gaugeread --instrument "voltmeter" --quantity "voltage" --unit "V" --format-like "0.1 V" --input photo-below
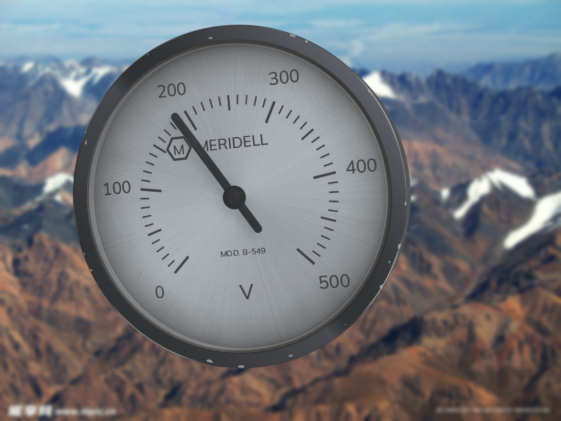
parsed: 190 V
